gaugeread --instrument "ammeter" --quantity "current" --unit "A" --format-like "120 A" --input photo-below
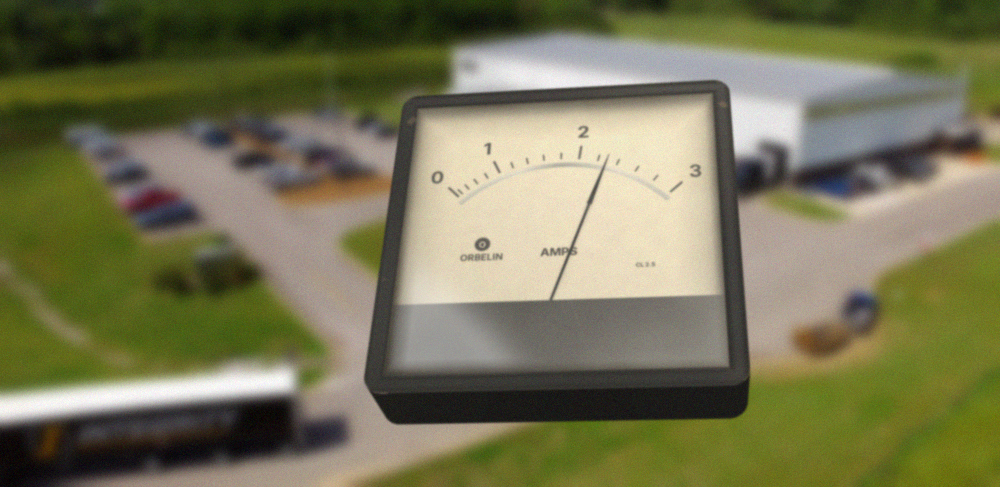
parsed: 2.3 A
